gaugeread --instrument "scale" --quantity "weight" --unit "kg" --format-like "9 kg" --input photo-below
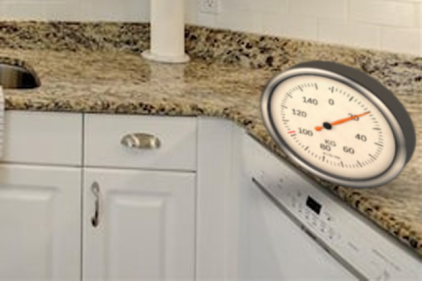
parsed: 20 kg
